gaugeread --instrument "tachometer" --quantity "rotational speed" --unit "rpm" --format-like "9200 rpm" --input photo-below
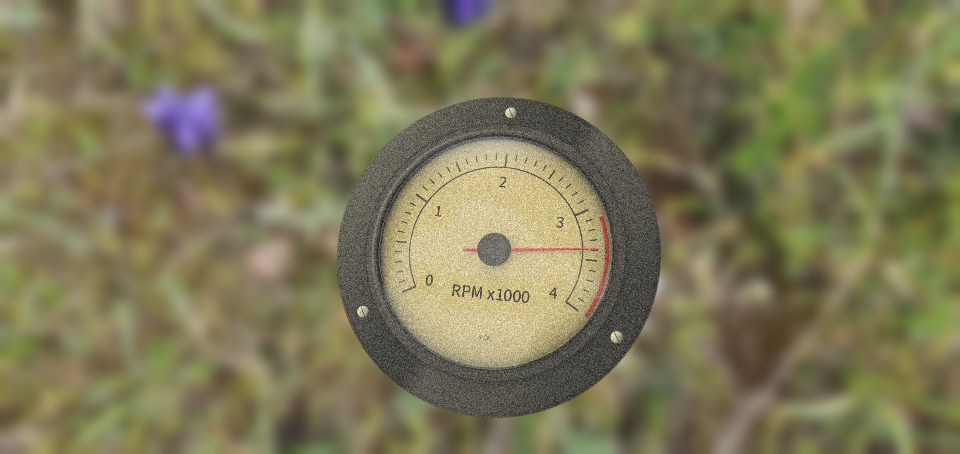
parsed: 3400 rpm
